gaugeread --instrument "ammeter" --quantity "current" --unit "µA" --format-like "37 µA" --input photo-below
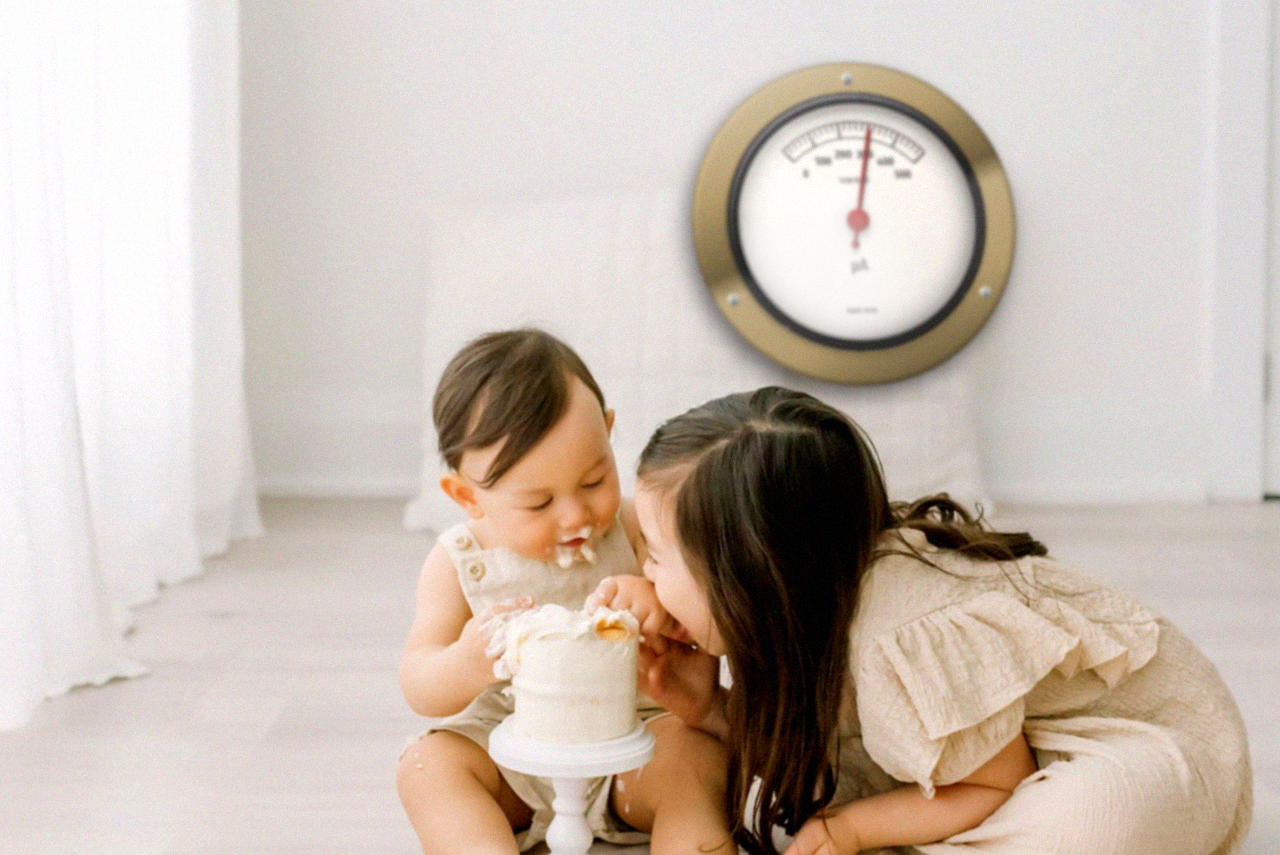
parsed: 300 µA
